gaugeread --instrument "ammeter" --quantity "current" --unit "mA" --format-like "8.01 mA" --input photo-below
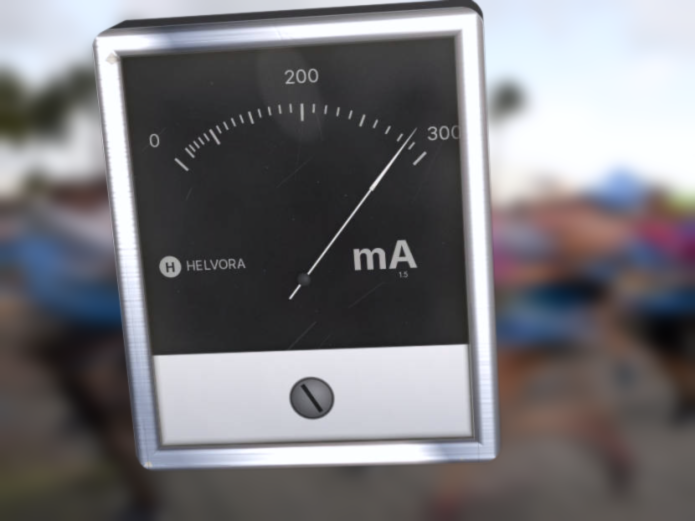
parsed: 285 mA
